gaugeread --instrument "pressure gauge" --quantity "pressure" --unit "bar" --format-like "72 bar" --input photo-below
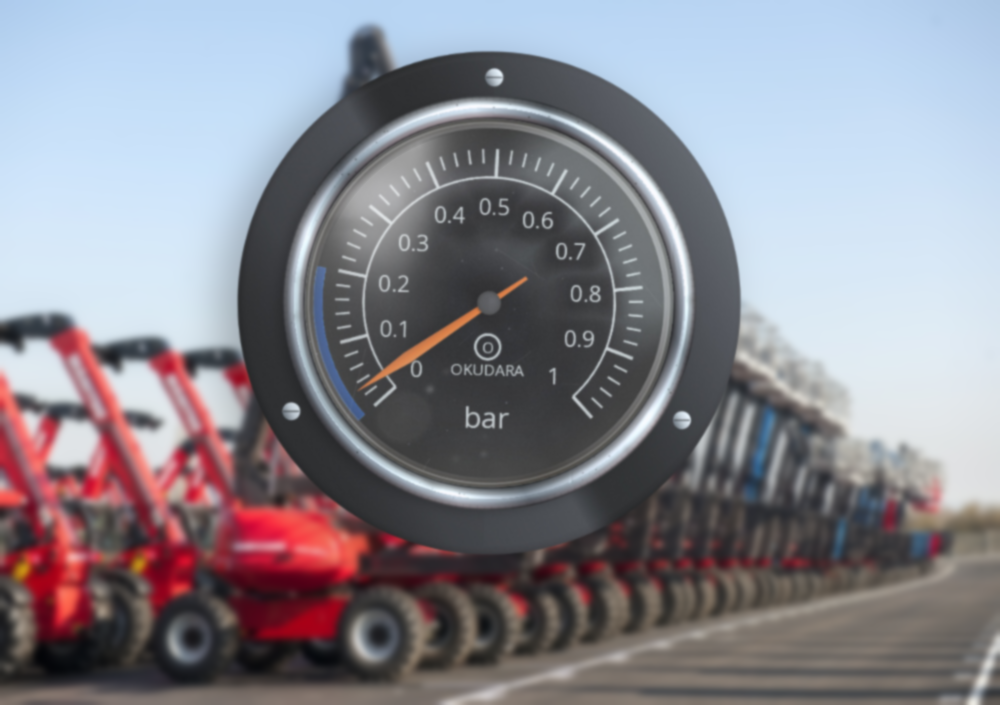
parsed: 0.03 bar
